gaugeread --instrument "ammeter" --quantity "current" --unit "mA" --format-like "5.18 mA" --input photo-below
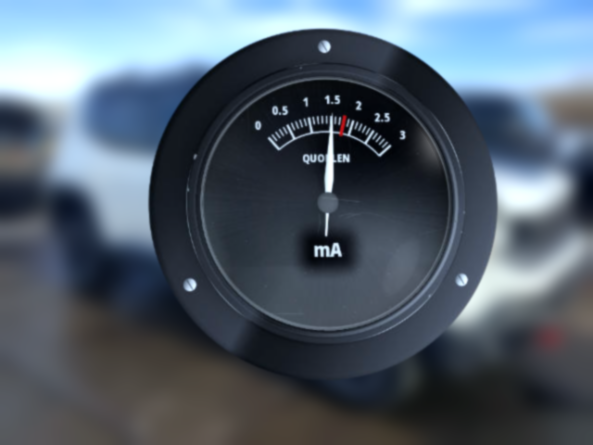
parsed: 1.5 mA
